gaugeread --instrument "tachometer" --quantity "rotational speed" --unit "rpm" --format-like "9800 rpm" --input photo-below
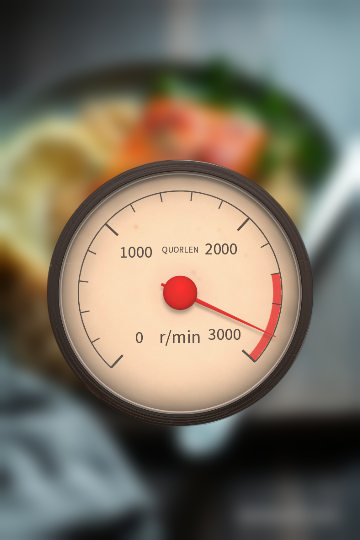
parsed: 2800 rpm
